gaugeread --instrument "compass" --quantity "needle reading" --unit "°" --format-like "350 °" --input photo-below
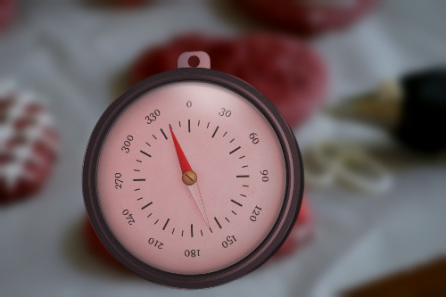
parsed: 340 °
